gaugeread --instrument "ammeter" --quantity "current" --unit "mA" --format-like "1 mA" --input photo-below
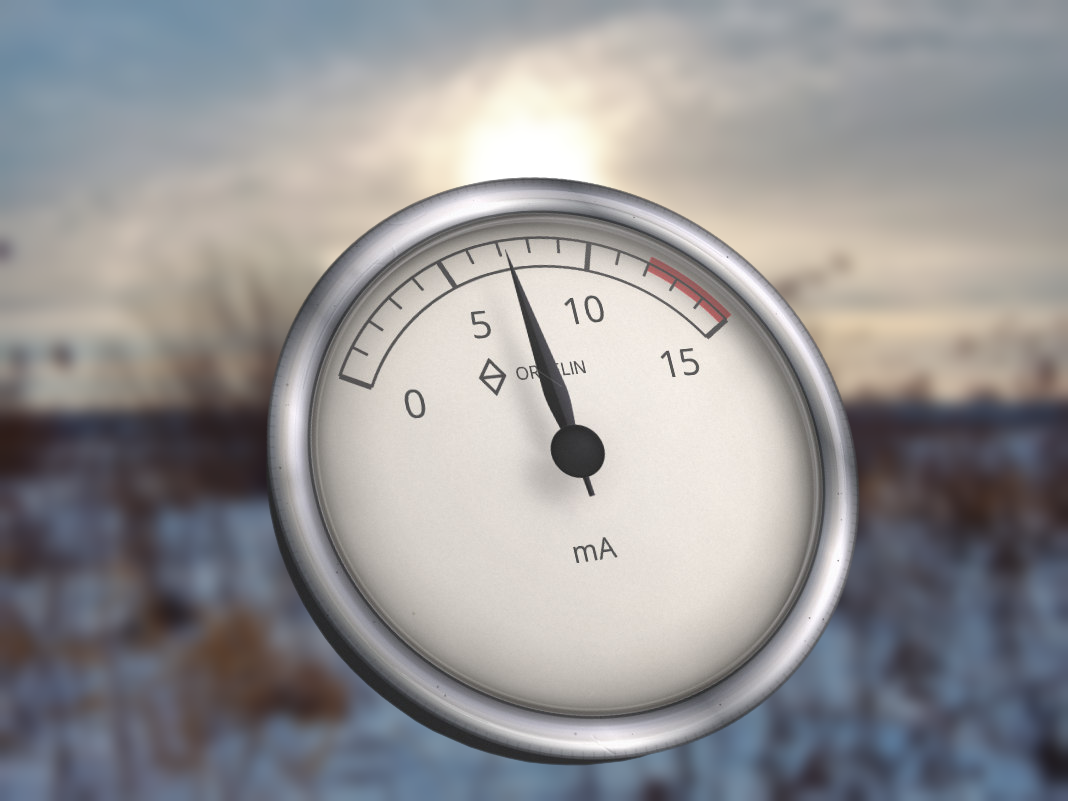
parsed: 7 mA
